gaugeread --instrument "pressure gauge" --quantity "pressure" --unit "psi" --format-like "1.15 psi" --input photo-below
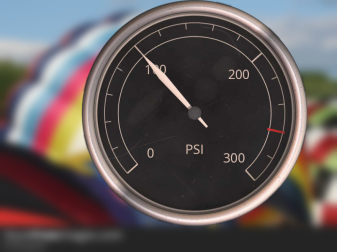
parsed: 100 psi
